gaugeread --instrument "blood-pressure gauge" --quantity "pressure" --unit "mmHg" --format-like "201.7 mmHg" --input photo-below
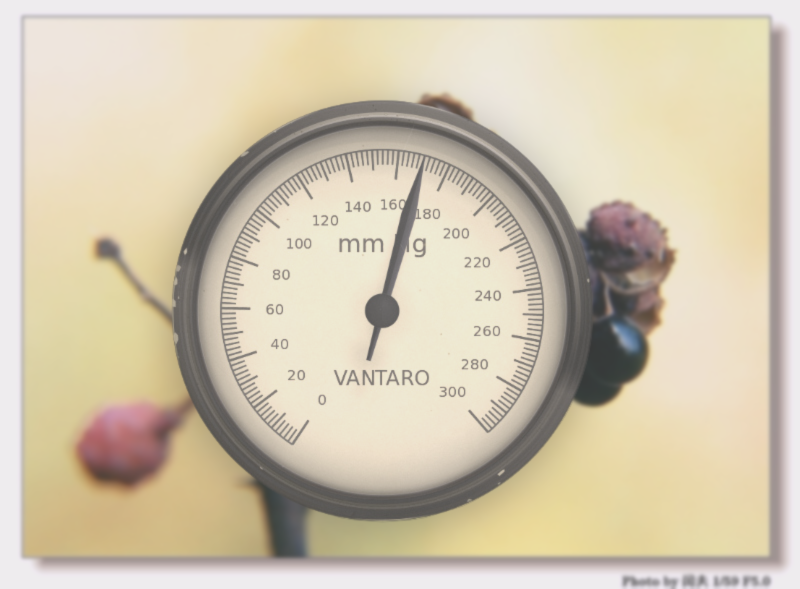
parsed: 170 mmHg
